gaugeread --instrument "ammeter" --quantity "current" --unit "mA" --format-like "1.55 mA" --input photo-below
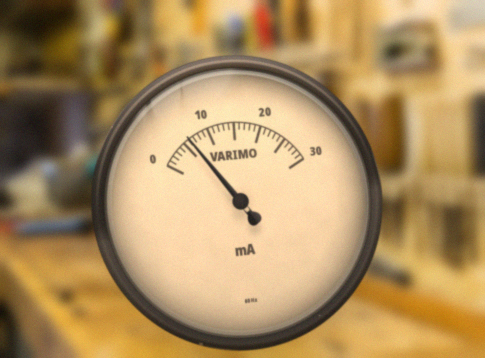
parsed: 6 mA
